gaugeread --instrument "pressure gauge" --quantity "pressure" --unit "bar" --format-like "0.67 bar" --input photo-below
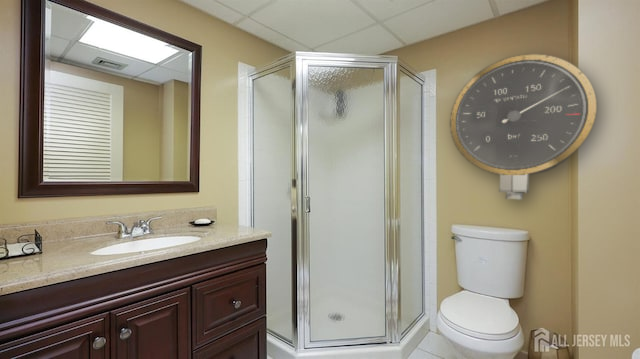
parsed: 180 bar
